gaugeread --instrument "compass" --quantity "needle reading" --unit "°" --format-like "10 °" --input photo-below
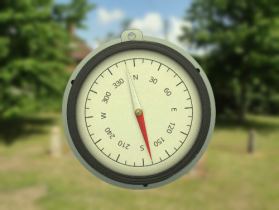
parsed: 170 °
